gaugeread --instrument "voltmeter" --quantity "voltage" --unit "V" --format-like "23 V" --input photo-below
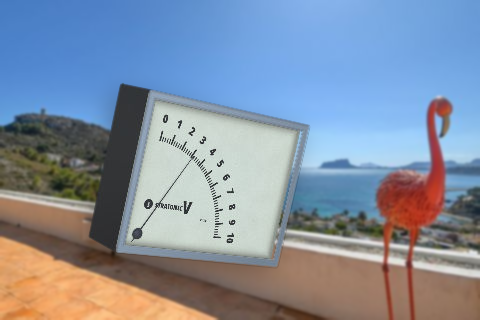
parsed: 3 V
